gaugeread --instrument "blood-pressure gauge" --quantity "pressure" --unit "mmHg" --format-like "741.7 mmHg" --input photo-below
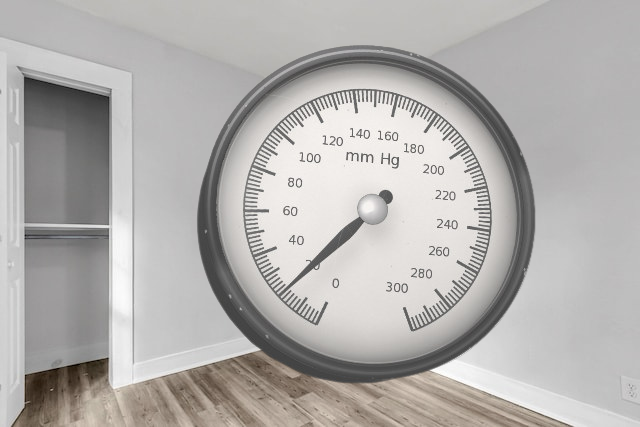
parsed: 20 mmHg
